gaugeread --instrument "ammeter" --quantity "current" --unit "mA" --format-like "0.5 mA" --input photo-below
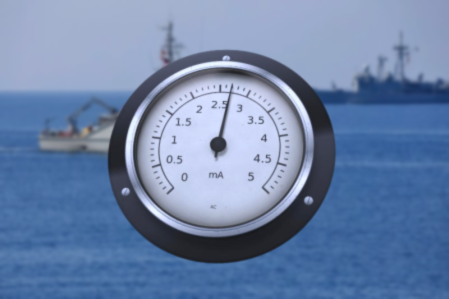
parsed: 2.7 mA
